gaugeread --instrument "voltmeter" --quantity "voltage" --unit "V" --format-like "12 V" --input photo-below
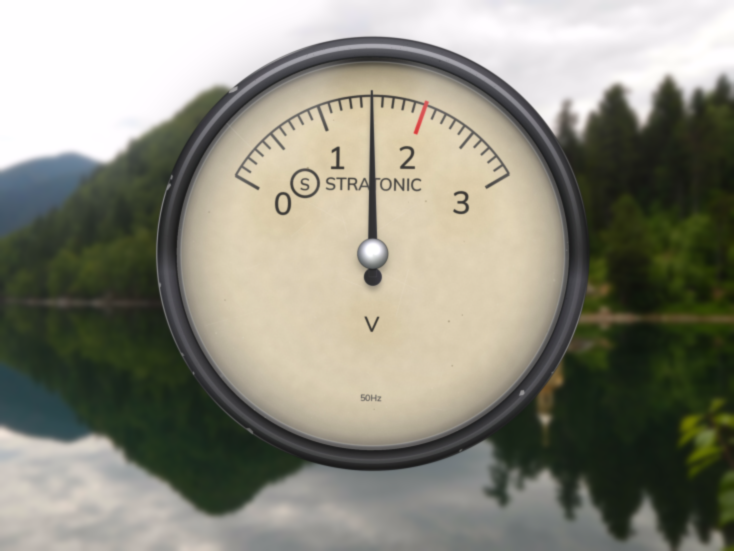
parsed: 1.5 V
